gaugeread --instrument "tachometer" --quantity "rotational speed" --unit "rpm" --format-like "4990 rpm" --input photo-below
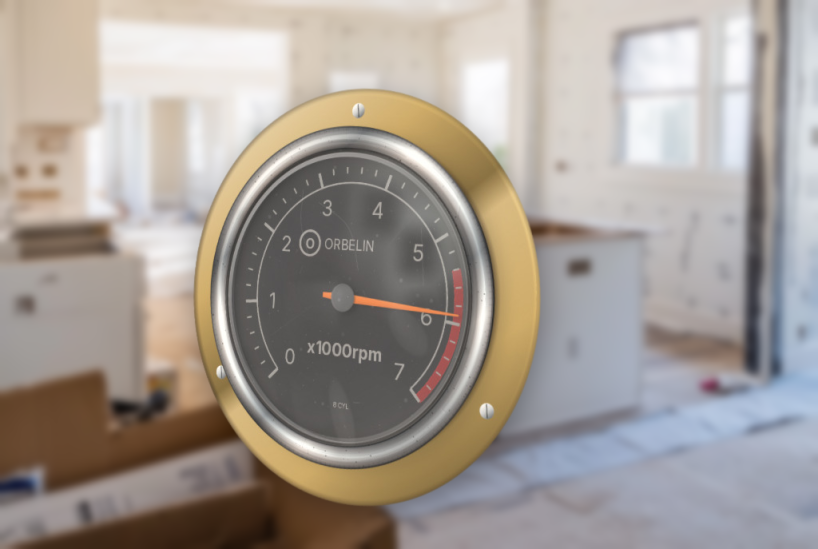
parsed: 5900 rpm
